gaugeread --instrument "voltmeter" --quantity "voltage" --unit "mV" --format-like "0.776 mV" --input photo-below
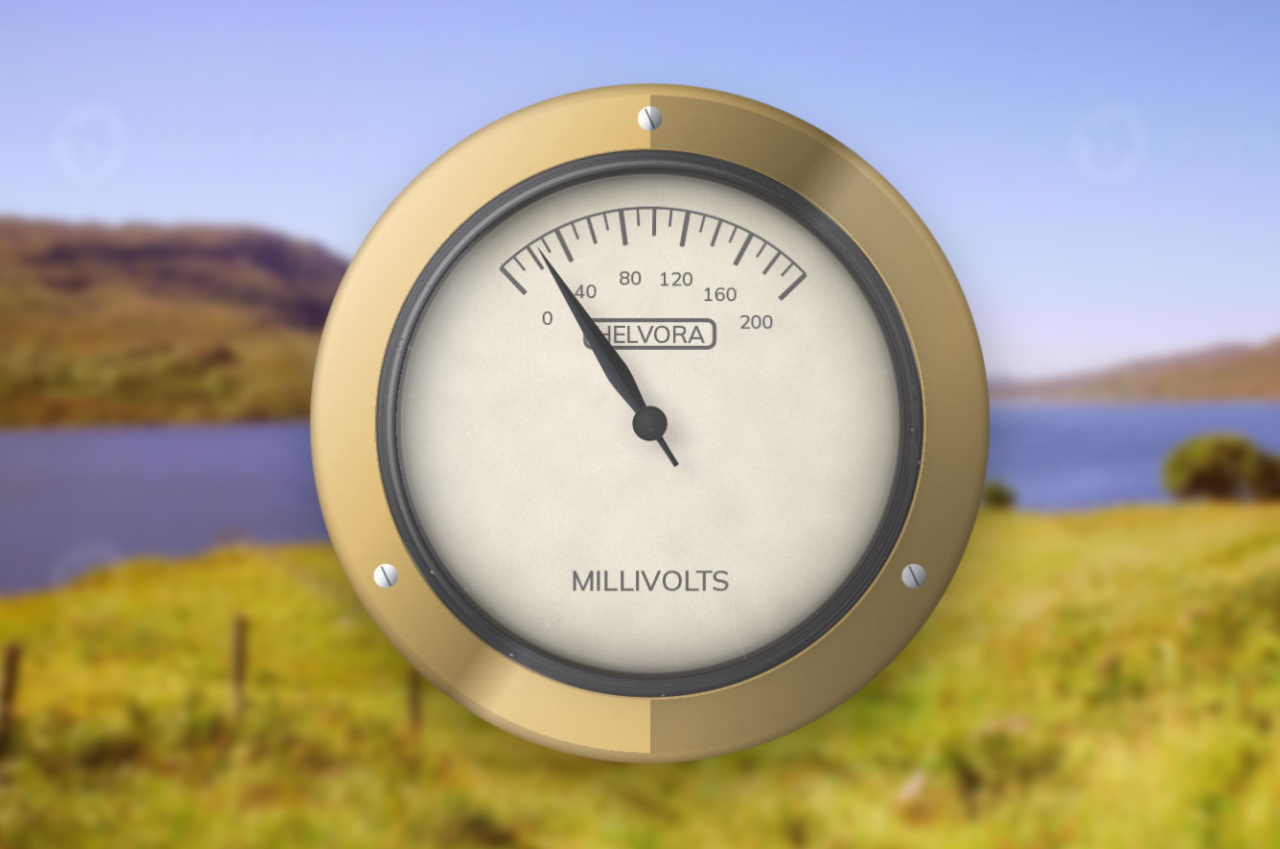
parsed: 25 mV
